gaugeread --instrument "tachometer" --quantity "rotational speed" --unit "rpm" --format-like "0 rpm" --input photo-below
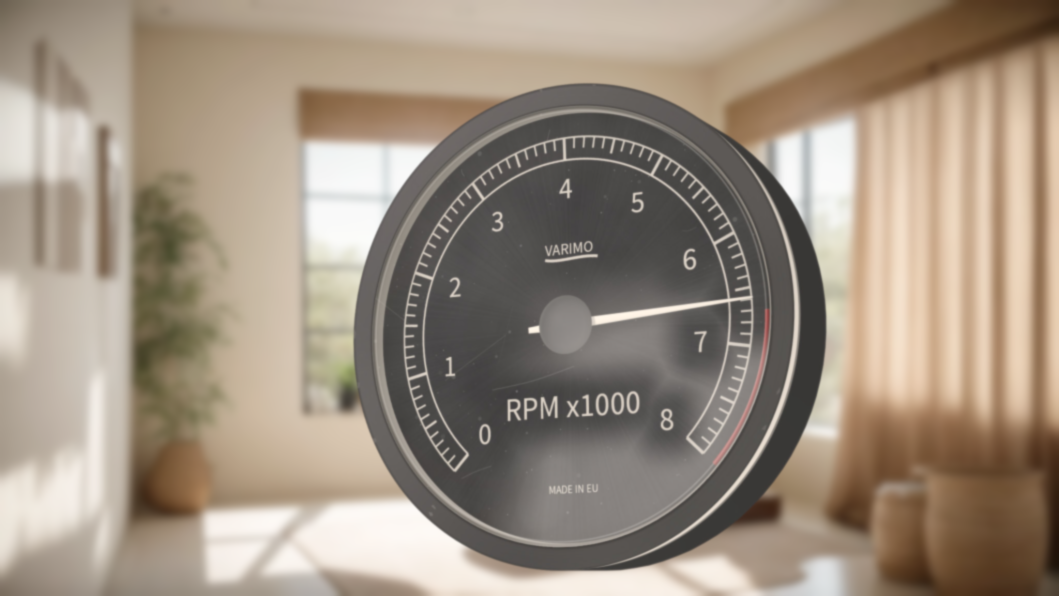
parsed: 6600 rpm
